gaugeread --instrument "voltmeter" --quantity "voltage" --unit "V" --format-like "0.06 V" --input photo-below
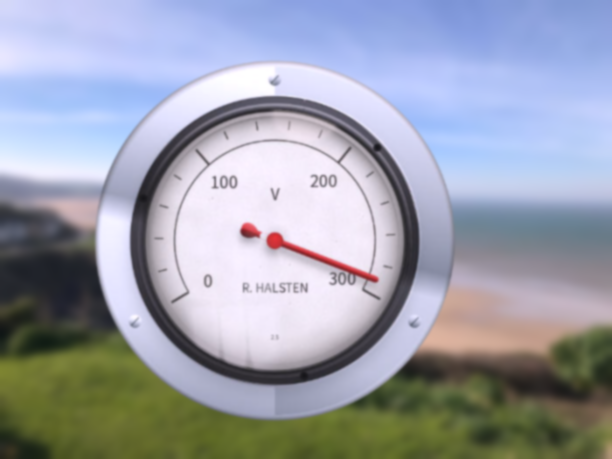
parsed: 290 V
